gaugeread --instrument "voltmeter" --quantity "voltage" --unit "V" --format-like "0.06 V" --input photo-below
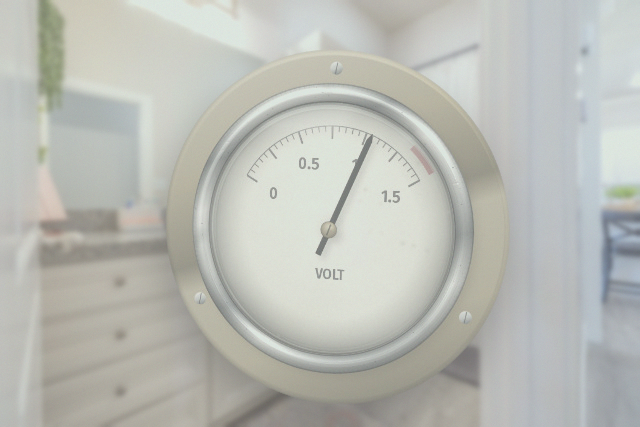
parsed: 1.05 V
